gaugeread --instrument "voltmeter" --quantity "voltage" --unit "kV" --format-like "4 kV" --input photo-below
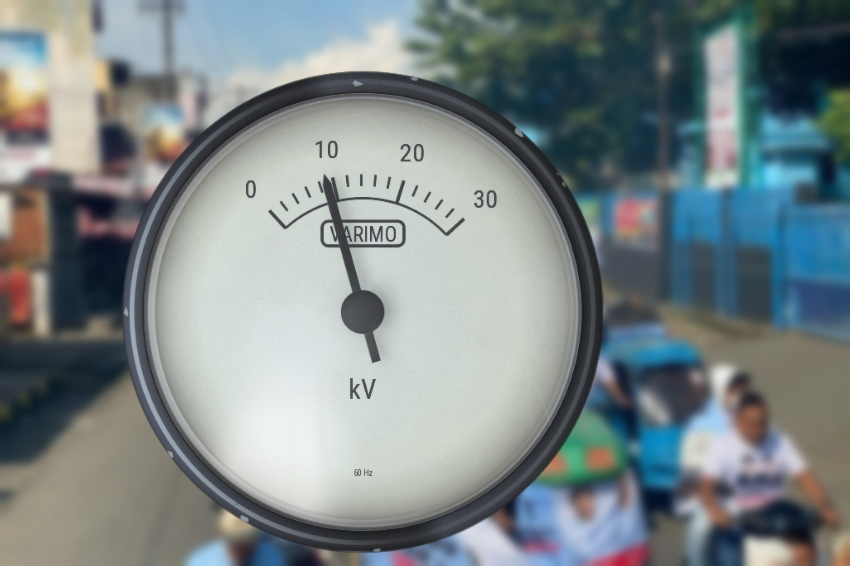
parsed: 9 kV
